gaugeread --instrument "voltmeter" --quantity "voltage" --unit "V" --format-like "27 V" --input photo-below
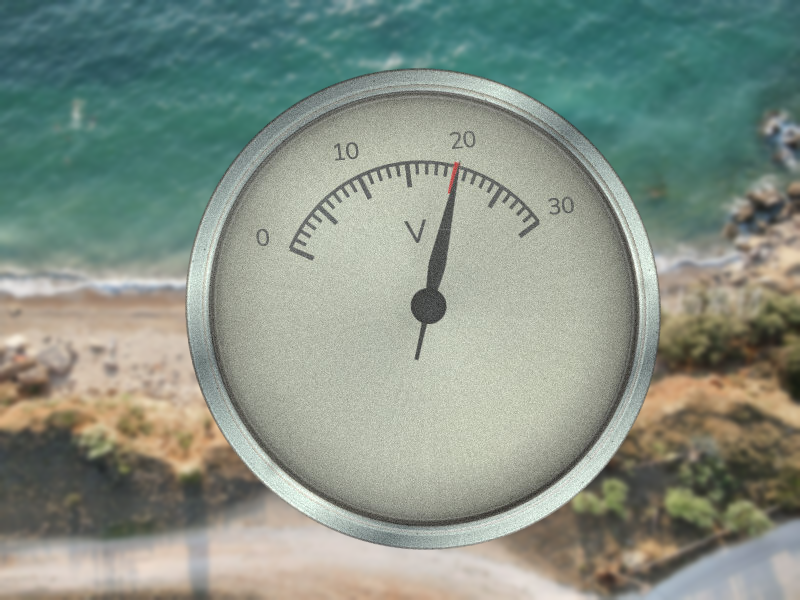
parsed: 20 V
